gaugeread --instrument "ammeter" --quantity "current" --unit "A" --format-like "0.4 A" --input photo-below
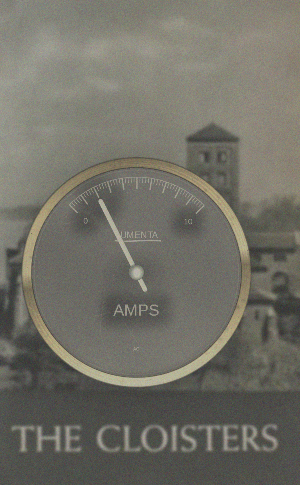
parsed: 2 A
